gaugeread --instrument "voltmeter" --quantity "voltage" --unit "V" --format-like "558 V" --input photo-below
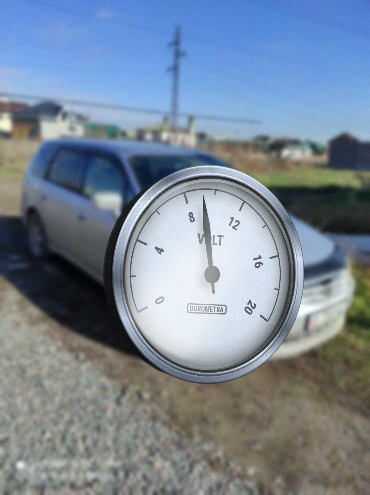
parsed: 9 V
